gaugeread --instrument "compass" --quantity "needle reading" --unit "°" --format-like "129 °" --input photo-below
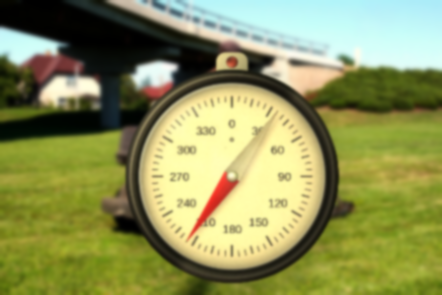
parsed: 215 °
